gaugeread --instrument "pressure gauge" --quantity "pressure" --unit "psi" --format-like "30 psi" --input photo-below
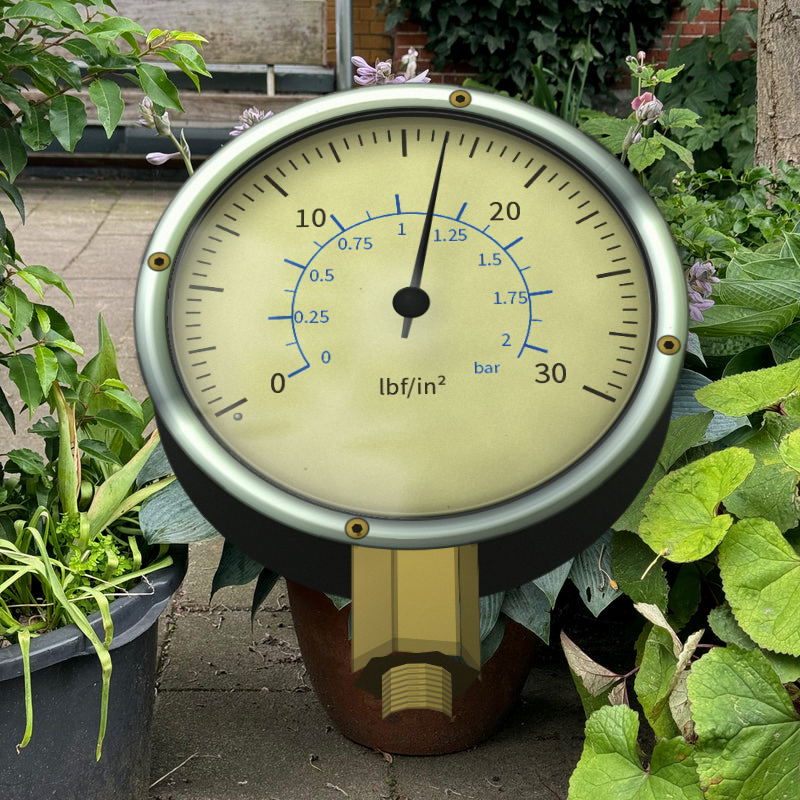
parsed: 16.5 psi
